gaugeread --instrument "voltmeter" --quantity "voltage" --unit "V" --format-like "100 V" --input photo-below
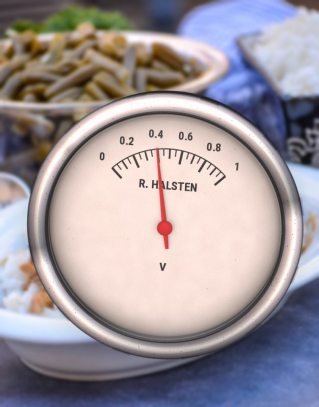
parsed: 0.4 V
